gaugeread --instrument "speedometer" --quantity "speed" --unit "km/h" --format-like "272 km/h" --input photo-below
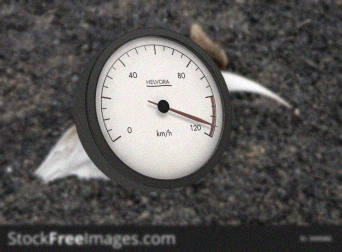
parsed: 115 km/h
